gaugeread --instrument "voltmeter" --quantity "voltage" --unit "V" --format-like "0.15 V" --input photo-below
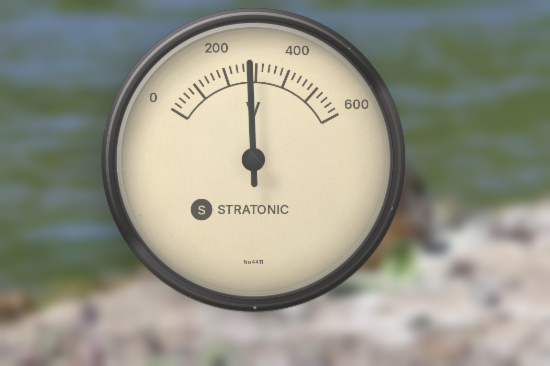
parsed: 280 V
